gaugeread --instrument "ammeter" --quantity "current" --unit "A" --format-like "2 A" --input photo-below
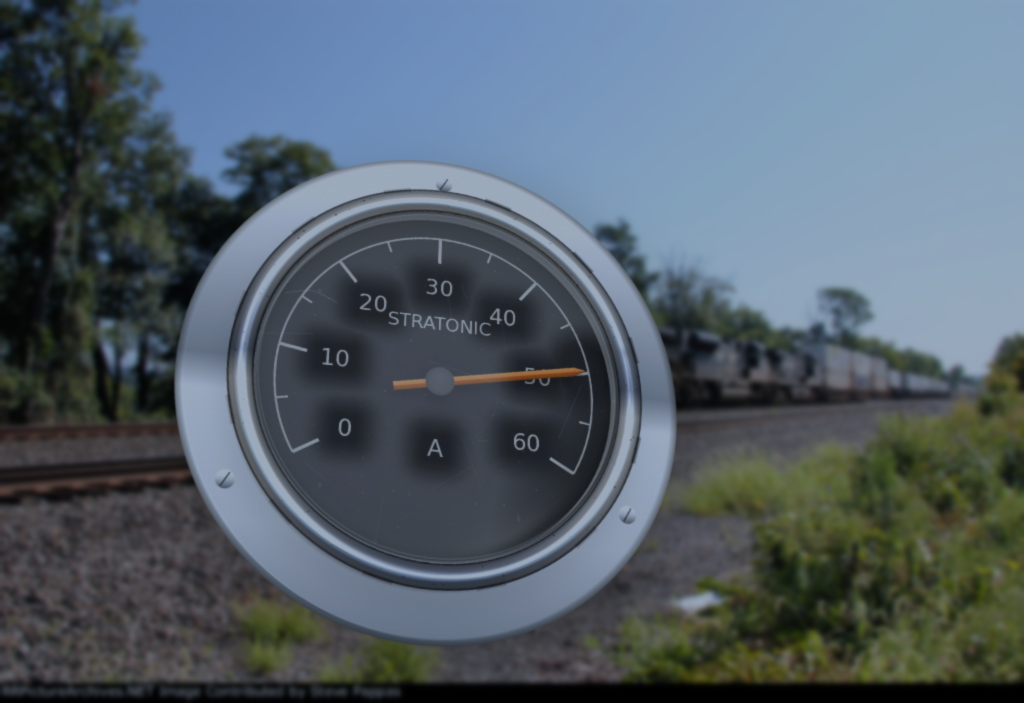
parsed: 50 A
